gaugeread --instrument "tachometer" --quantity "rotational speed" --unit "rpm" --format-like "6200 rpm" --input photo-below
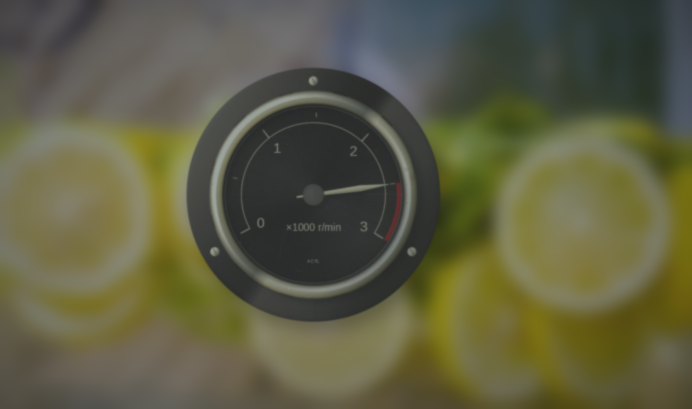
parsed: 2500 rpm
